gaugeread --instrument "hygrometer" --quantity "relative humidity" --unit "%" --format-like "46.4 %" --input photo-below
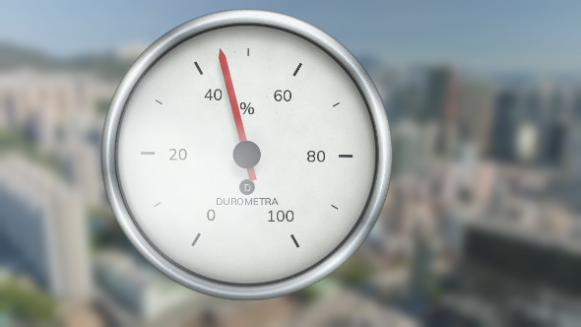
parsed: 45 %
